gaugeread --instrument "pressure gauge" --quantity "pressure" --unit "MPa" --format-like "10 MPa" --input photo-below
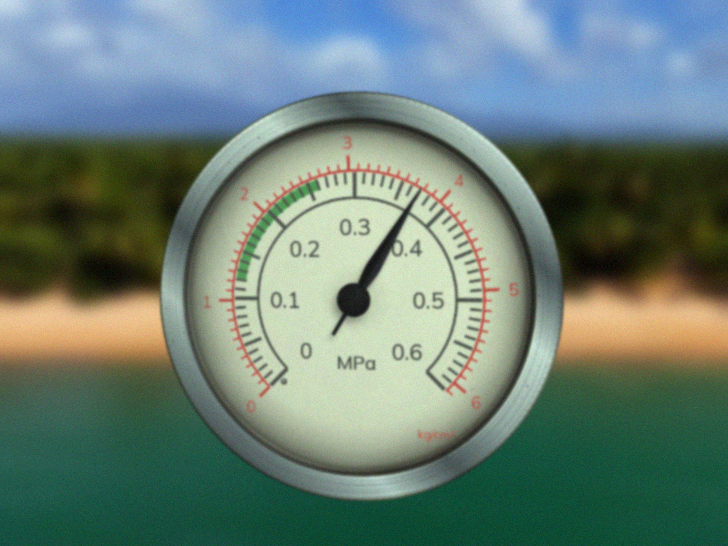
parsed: 0.37 MPa
